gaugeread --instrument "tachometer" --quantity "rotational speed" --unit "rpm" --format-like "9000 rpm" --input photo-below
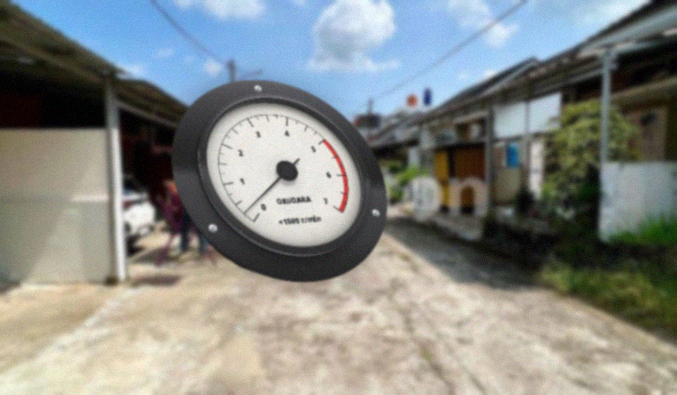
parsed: 250 rpm
